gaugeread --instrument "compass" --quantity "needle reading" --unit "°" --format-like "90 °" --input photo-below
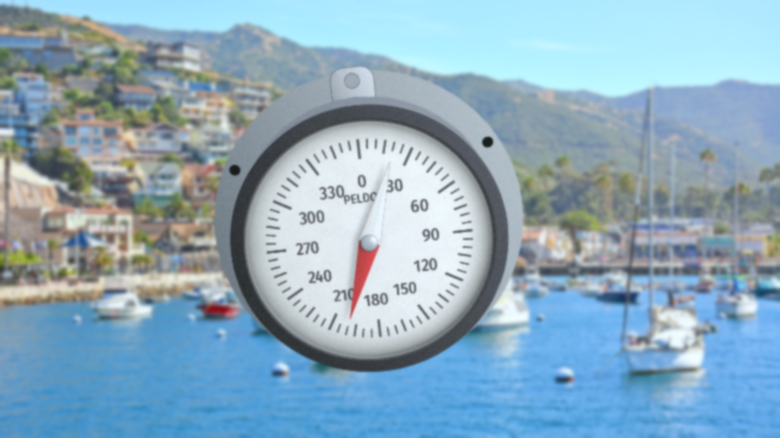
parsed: 200 °
